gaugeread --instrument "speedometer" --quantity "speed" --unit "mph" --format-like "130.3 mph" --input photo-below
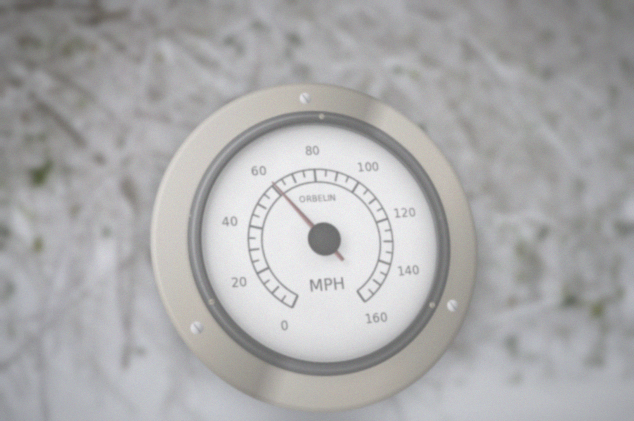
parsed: 60 mph
